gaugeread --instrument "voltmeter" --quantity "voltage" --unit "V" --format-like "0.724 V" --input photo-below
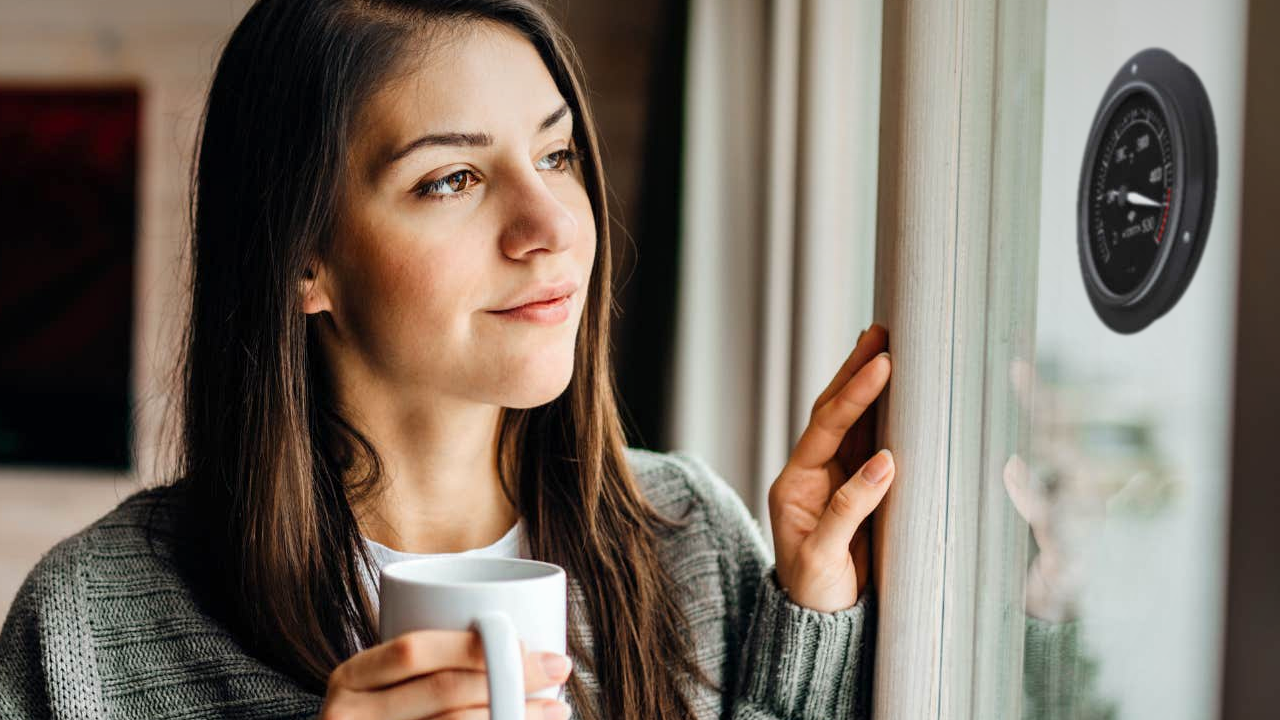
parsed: 450 V
